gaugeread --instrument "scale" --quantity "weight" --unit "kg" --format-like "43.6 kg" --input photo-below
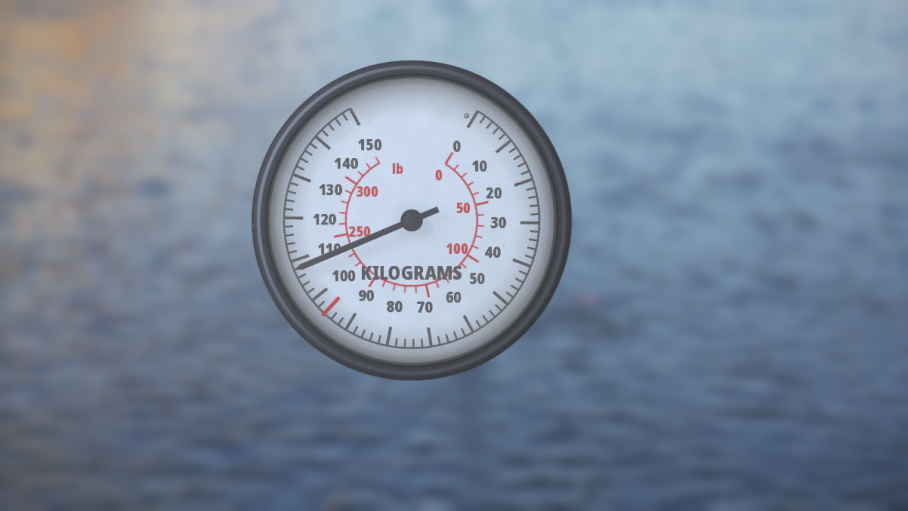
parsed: 108 kg
